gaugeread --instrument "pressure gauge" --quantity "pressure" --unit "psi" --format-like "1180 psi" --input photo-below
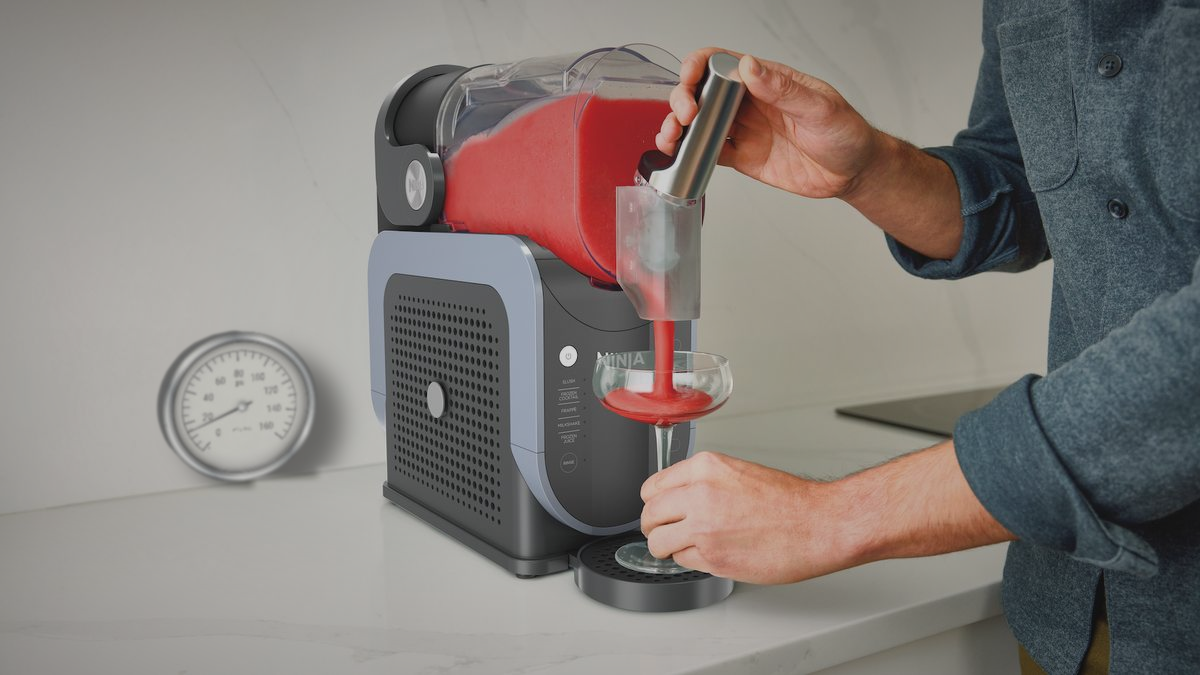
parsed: 15 psi
